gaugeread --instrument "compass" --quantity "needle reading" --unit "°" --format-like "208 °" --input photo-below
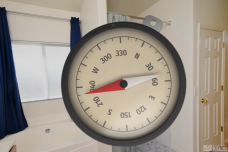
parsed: 230 °
